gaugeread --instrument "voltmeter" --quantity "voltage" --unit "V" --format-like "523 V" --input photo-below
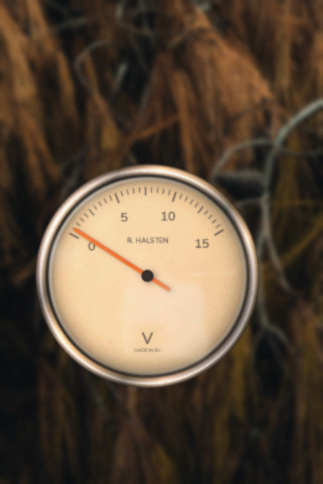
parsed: 0.5 V
